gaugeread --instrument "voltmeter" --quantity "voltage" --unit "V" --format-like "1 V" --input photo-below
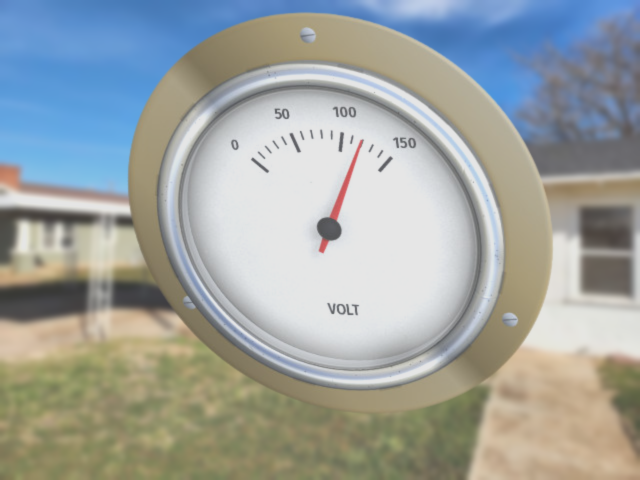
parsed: 120 V
